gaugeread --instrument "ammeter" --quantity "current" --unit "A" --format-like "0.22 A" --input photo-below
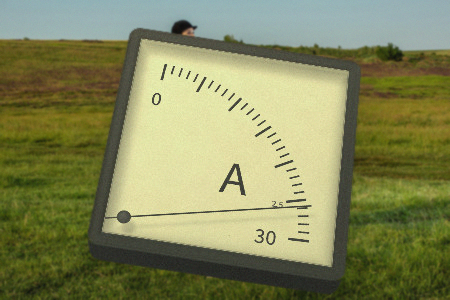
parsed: 26 A
